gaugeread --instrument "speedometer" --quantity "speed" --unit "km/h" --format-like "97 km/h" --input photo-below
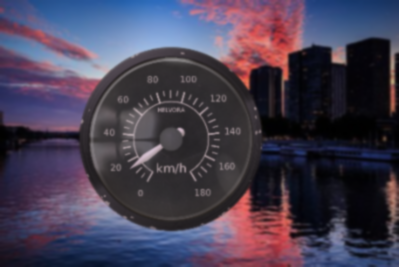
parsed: 15 km/h
